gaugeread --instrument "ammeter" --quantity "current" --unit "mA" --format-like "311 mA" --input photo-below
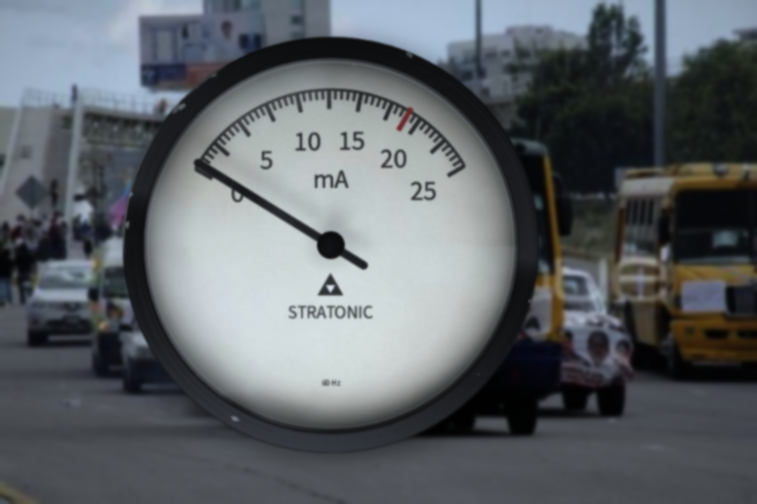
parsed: 0.5 mA
